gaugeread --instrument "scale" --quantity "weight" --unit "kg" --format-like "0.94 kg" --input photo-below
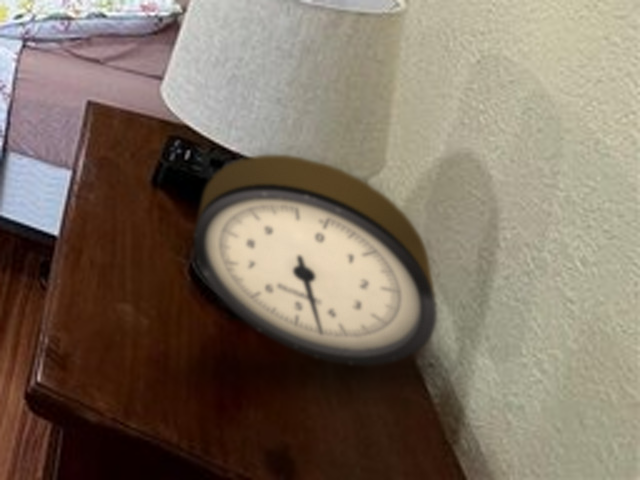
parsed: 4.5 kg
